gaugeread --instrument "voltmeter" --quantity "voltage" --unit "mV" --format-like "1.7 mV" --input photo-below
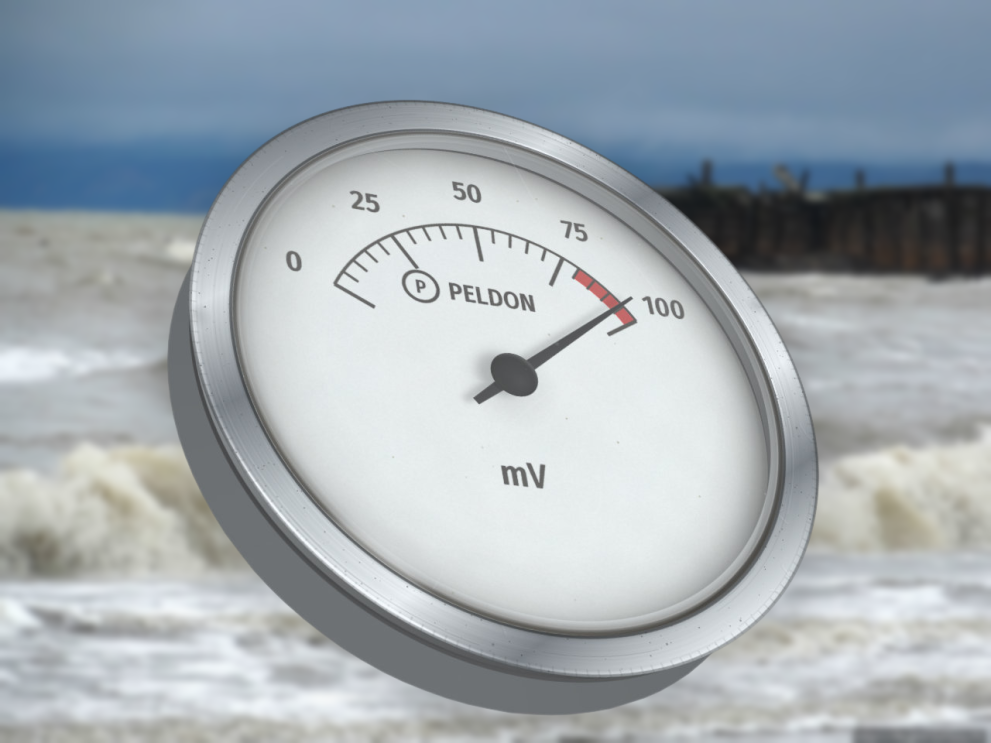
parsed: 95 mV
